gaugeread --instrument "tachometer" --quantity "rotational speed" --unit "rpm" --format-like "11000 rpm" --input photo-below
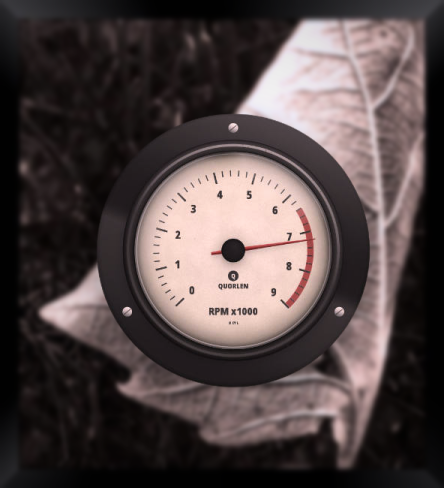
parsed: 7200 rpm
